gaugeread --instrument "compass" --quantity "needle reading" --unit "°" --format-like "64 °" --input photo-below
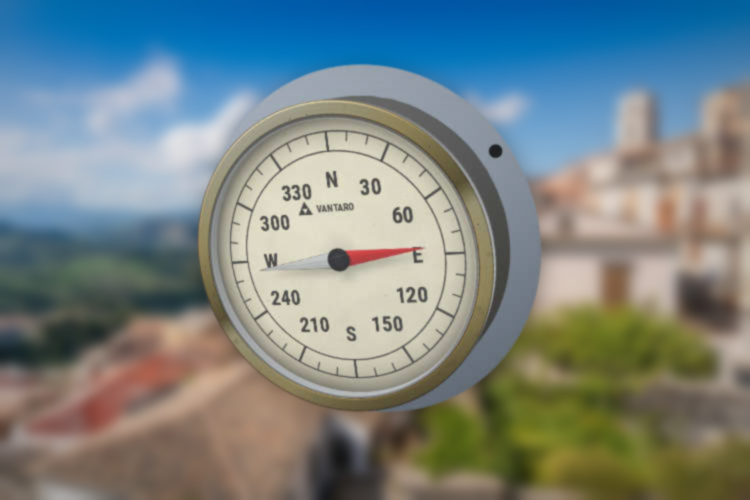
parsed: 85 °
